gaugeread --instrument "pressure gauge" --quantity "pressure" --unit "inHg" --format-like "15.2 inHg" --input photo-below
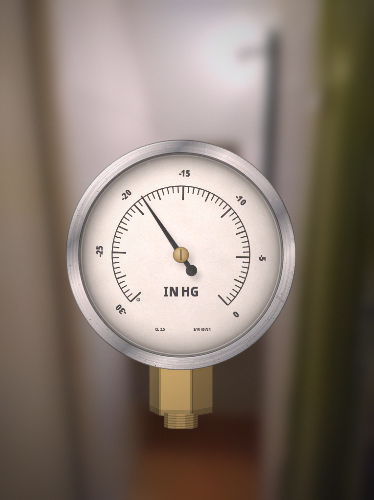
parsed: -19 inHg
